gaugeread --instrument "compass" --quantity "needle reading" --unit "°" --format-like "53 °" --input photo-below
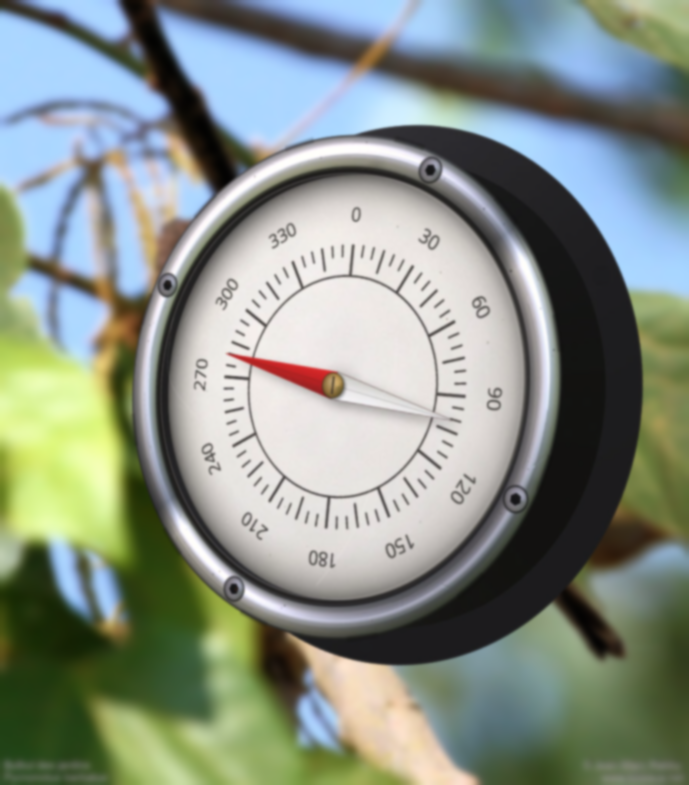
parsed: 280 °
